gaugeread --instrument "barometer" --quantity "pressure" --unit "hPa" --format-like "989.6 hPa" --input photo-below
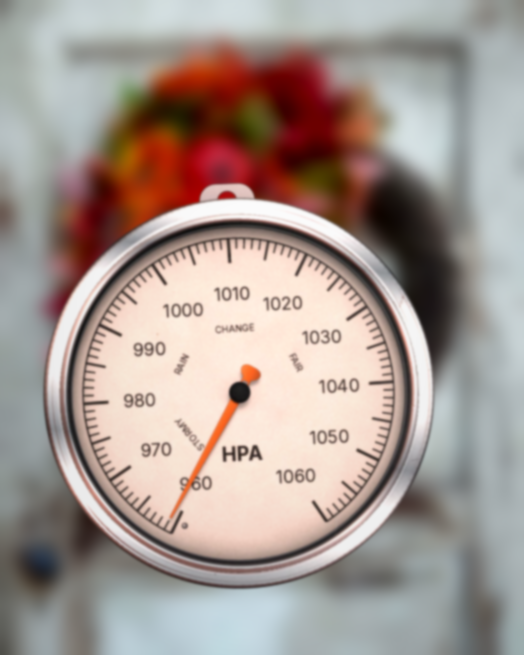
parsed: 961 hPa
